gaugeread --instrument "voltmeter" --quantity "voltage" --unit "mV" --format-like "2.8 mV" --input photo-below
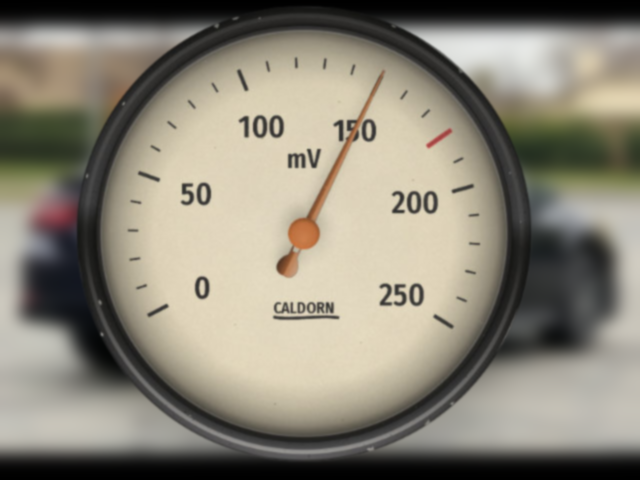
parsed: 150 mV
